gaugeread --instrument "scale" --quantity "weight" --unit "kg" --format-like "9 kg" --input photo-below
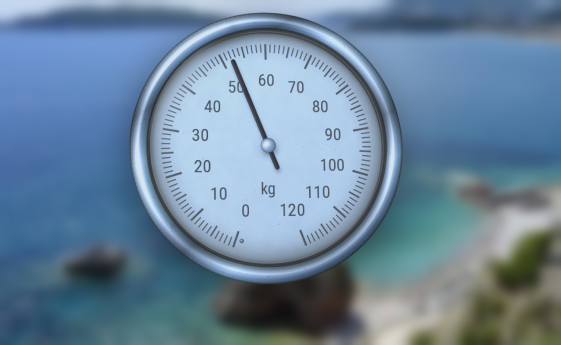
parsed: 52 kg
